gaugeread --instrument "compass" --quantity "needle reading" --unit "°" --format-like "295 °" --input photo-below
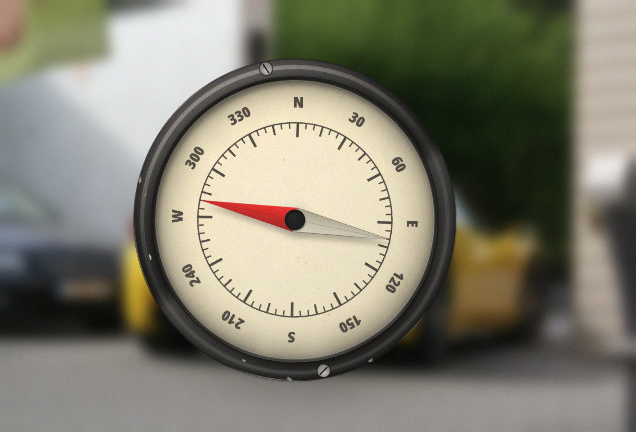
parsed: 280 °
